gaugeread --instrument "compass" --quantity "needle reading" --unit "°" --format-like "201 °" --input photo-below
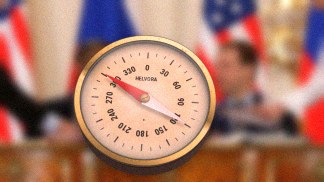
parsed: 300 °
